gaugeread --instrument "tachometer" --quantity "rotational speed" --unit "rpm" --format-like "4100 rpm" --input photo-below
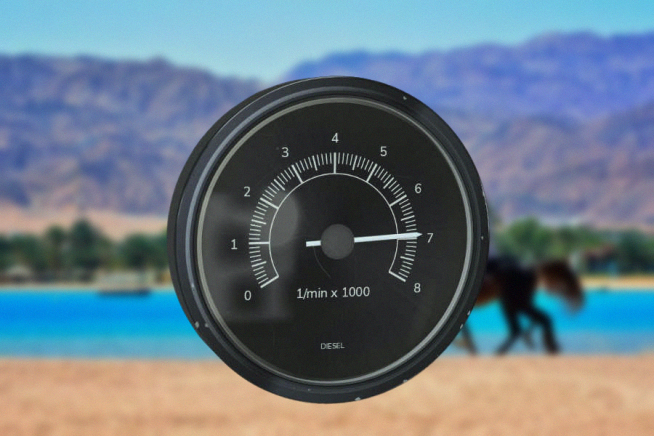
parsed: 6900 rpm
